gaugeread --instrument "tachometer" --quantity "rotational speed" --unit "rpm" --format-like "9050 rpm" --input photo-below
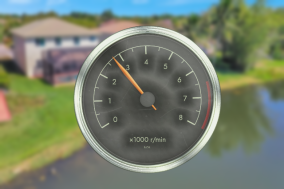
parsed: 2750 rpm
